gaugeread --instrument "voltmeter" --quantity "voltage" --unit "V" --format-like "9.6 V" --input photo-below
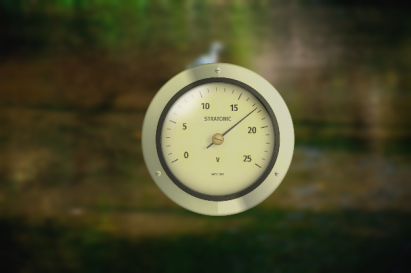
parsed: 17.5 V
